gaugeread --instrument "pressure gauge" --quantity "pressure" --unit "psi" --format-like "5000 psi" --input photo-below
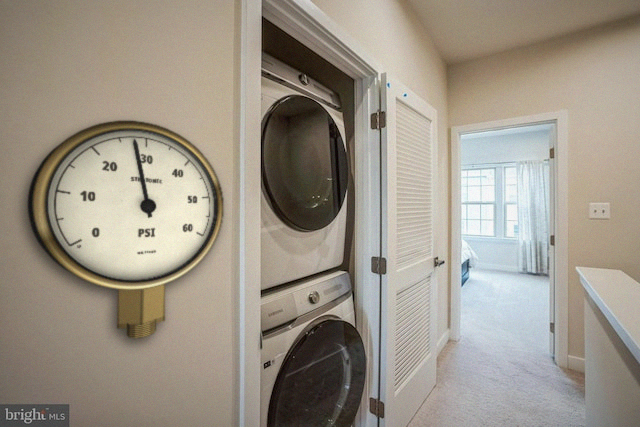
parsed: 27.5 psi
